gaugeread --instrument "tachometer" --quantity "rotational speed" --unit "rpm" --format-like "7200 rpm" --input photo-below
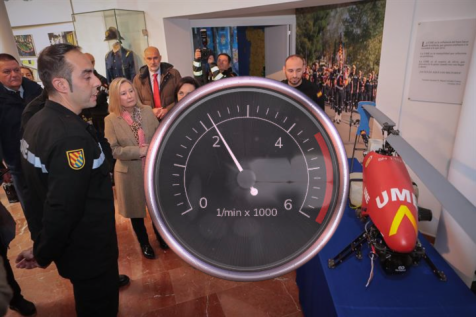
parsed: 2200 rpm
